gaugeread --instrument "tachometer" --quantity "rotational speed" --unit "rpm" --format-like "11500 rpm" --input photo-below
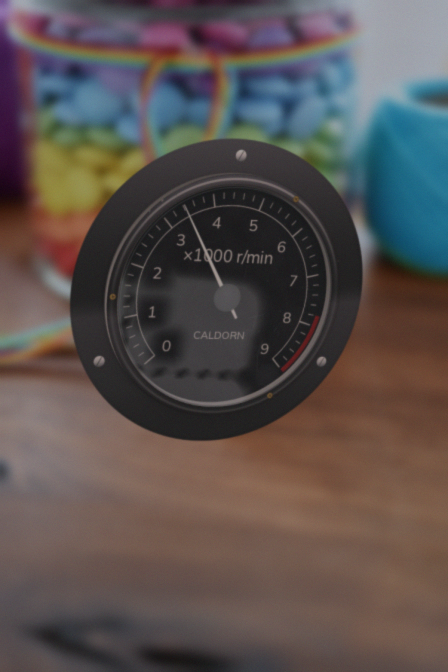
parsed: 3400 rpm
